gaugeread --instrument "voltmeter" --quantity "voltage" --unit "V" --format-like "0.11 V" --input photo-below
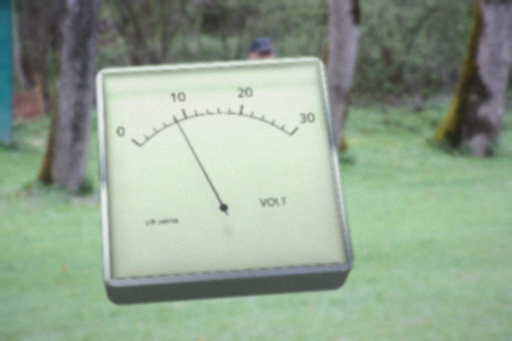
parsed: 8 V
